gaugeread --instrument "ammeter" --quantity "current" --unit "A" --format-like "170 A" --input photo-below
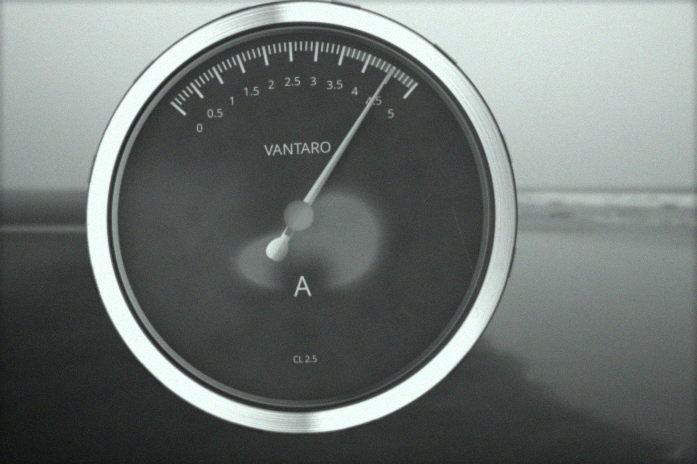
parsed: 4.5 A
